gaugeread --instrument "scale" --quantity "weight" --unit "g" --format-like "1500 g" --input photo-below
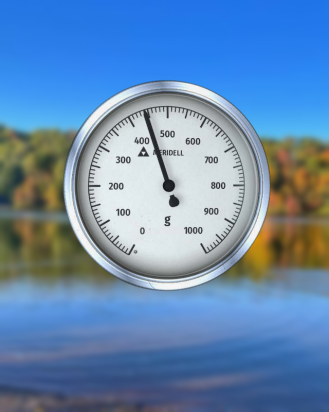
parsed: 440 g
